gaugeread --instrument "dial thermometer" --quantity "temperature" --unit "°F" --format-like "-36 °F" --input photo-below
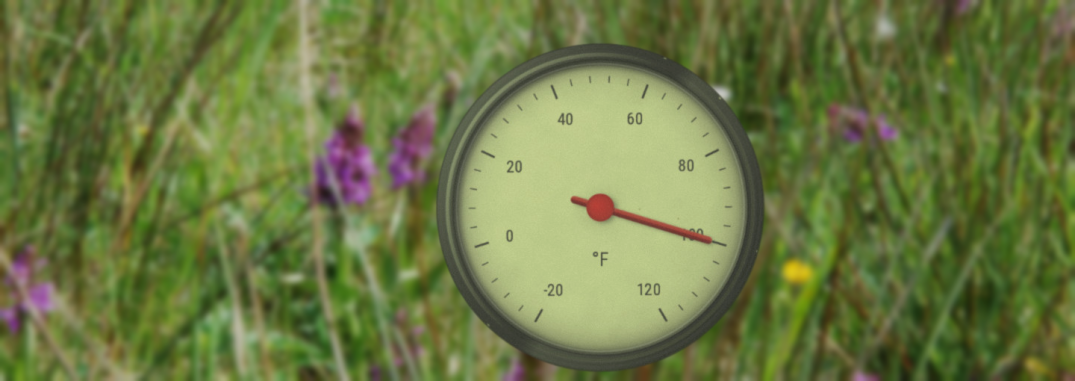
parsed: 100 °F
